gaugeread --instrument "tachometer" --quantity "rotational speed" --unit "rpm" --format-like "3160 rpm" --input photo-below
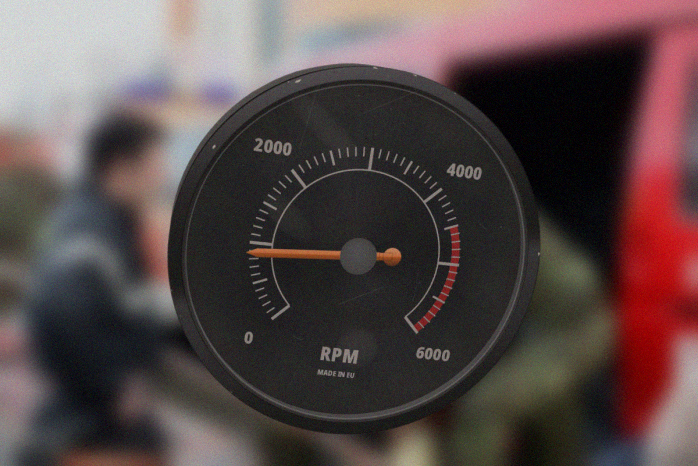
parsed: 900 rpm
